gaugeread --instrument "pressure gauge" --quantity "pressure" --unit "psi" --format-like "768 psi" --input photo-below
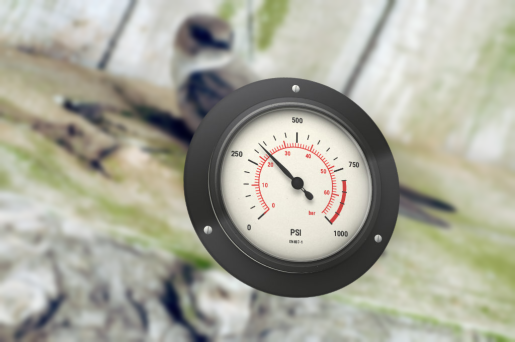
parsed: 325 psi
